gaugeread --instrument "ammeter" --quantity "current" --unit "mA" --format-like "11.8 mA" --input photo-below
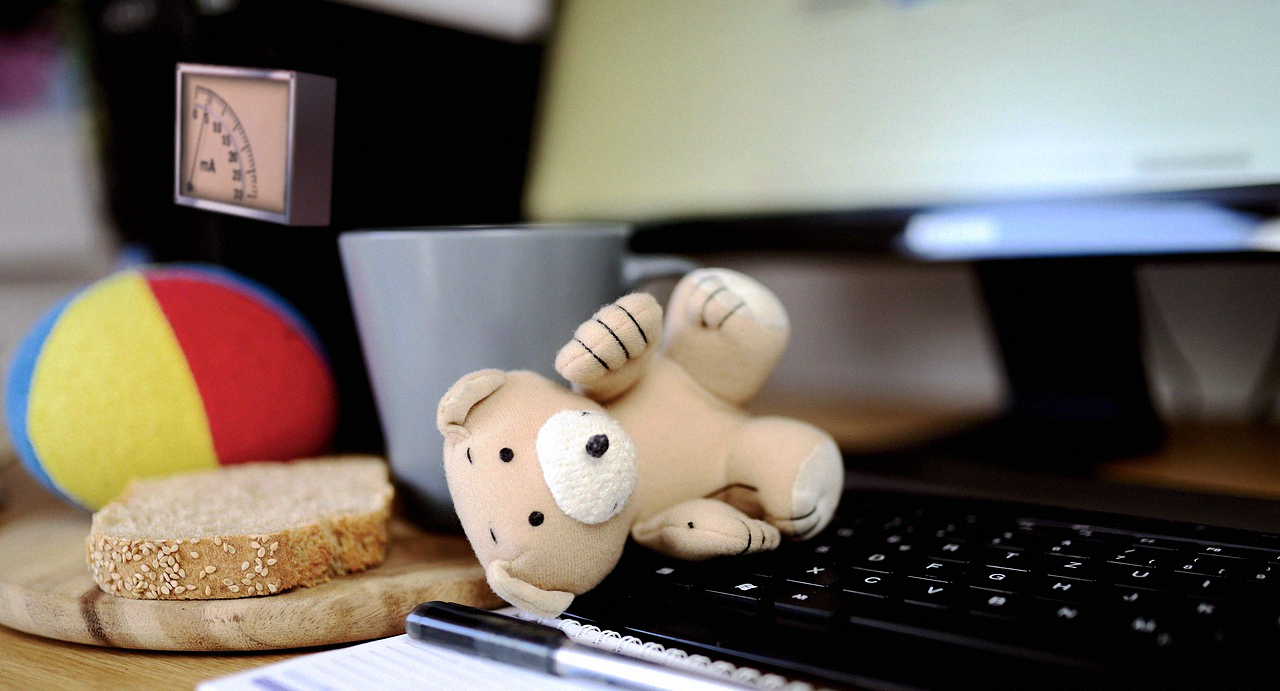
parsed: 5 mA
